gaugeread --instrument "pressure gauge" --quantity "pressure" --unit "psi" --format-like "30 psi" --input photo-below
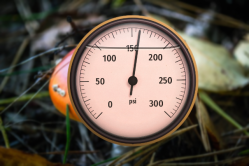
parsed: 160 psi
